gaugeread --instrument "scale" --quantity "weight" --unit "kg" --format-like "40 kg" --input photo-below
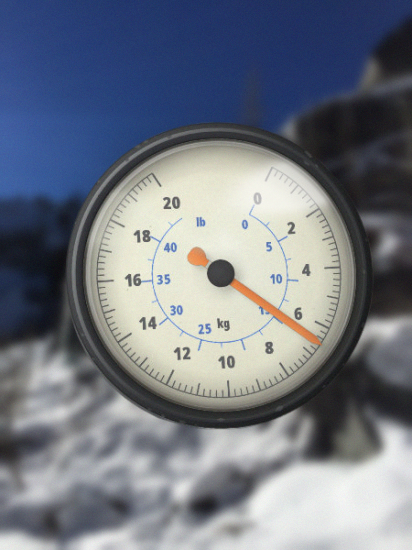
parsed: 6.6 kg
